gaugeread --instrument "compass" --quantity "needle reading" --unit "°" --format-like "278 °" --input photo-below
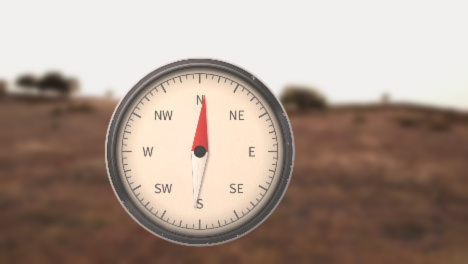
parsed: 5 °
